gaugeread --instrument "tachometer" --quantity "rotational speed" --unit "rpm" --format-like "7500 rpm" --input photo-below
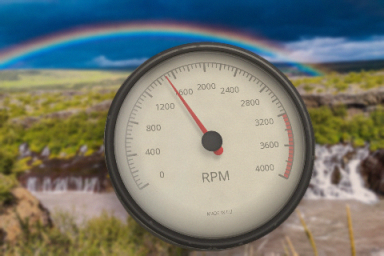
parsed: 1500 rpm
